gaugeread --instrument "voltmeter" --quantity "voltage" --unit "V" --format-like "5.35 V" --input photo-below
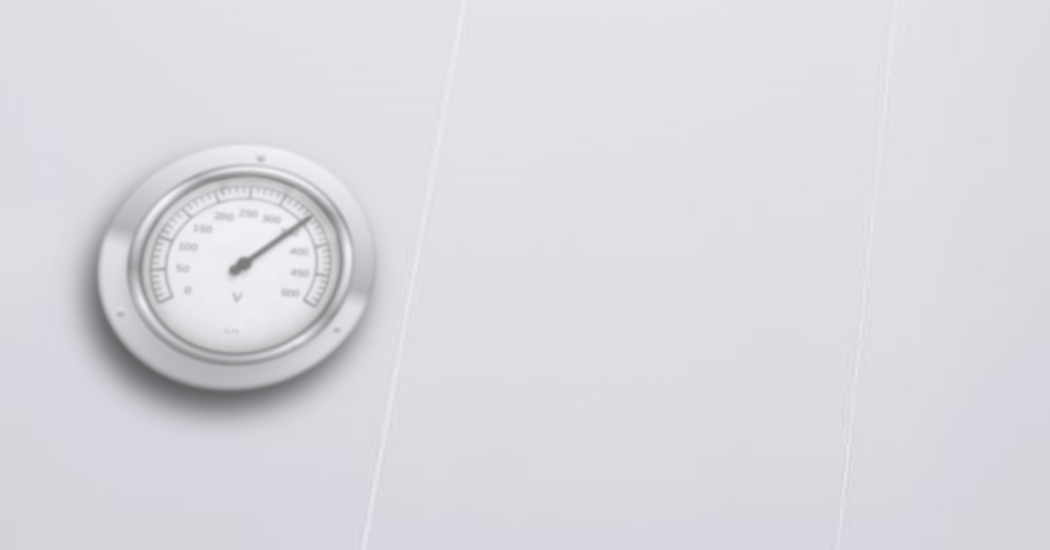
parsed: 350 V
